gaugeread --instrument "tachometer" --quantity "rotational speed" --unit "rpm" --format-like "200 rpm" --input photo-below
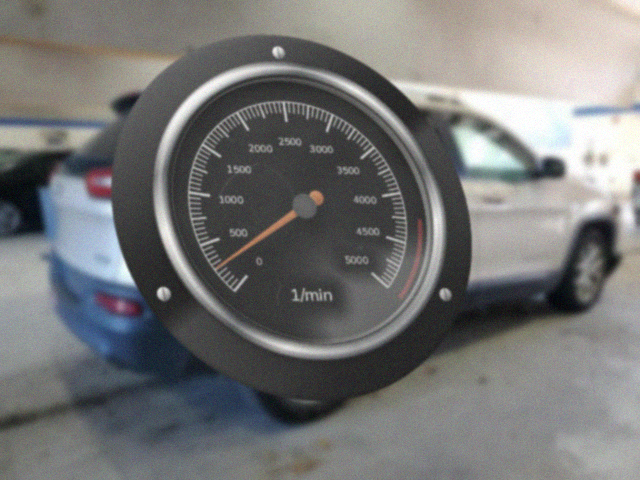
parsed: 250 rpm
